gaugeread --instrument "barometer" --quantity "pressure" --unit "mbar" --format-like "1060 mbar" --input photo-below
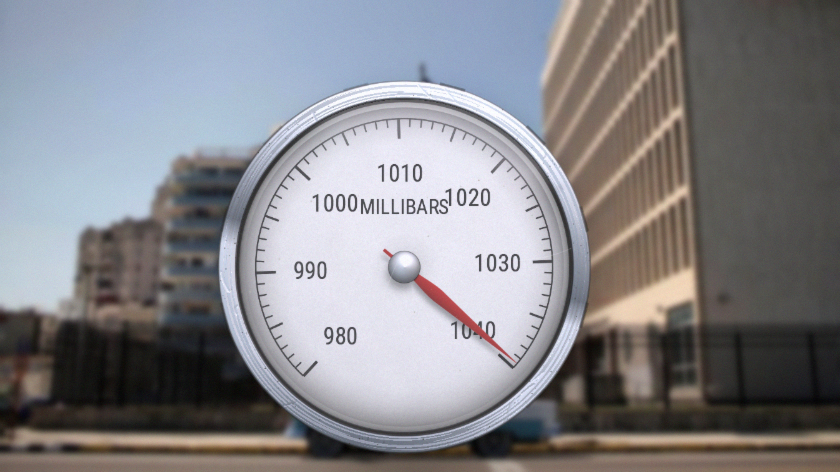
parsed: 1039.5 mbar
